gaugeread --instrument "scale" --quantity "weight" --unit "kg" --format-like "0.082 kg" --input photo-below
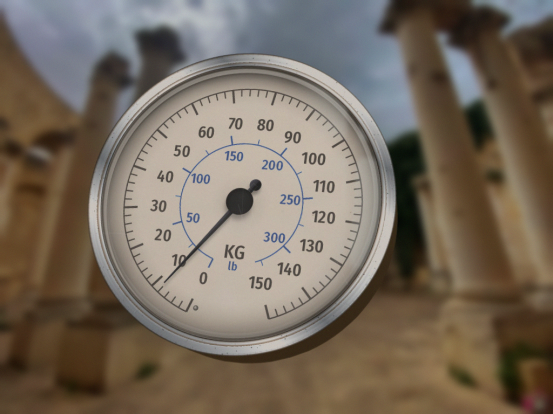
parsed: 8 kg
